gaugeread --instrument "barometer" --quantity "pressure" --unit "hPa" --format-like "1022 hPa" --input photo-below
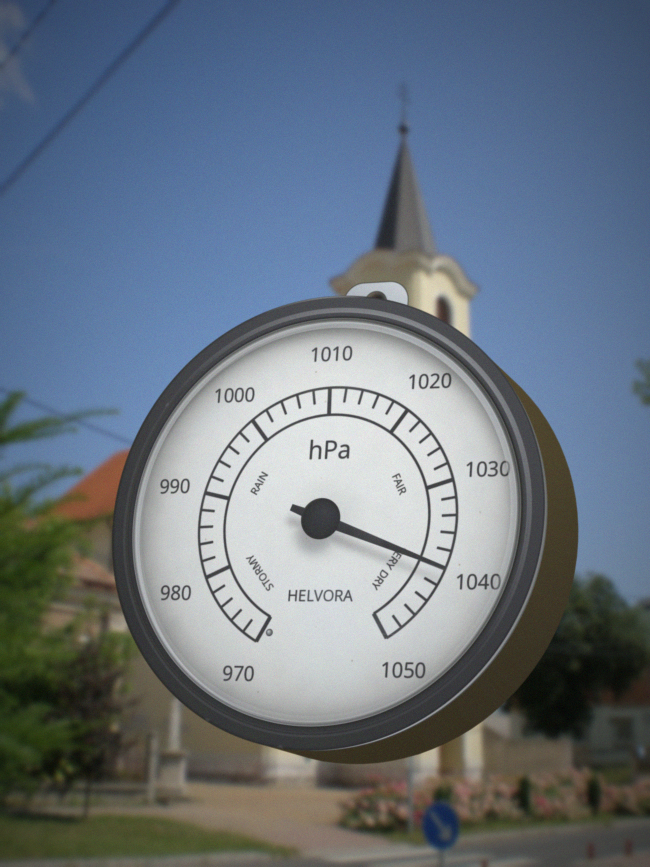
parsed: 1040 hPa
